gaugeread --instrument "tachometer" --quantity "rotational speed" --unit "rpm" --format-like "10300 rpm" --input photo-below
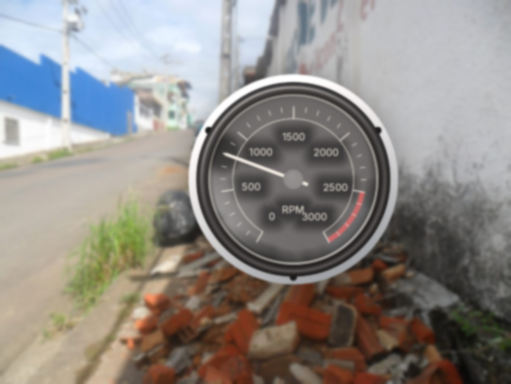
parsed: 800 rpm
